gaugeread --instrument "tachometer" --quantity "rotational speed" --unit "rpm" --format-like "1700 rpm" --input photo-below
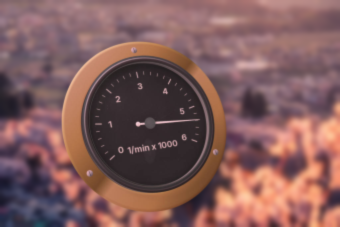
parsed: 5400 rpm
